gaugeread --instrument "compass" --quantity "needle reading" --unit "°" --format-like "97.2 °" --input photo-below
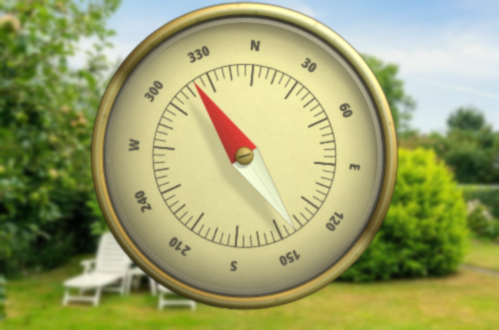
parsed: 320 °
